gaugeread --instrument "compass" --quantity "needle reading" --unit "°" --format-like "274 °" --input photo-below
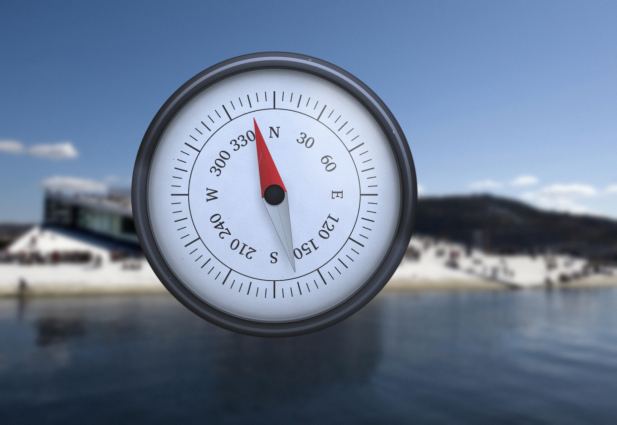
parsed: 345 °
